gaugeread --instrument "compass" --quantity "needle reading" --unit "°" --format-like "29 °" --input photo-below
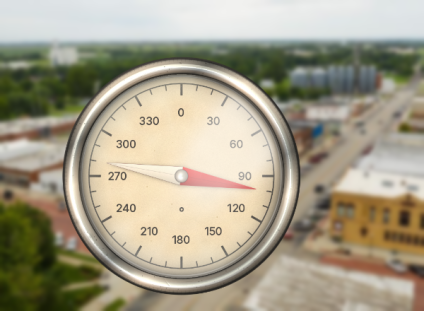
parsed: 100 °
